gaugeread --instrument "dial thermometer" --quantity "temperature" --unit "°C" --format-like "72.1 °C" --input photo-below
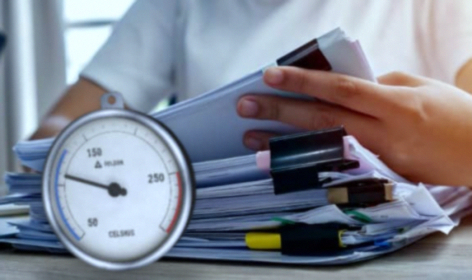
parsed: 110 °C
